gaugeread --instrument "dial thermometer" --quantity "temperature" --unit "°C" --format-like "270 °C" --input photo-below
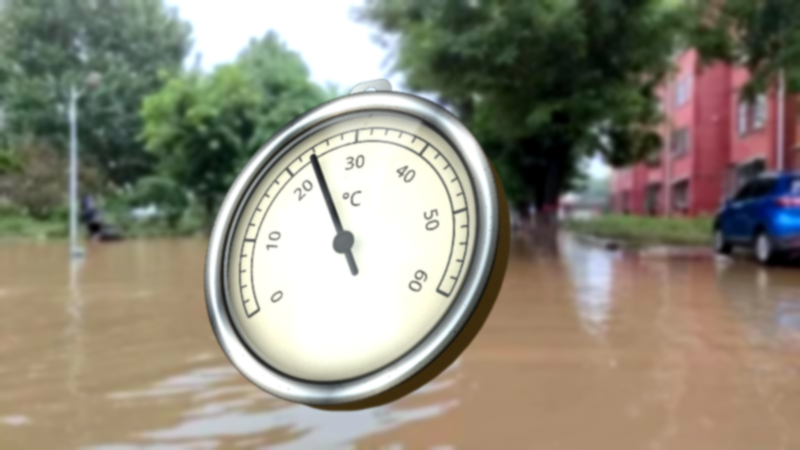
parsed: 24 °C
